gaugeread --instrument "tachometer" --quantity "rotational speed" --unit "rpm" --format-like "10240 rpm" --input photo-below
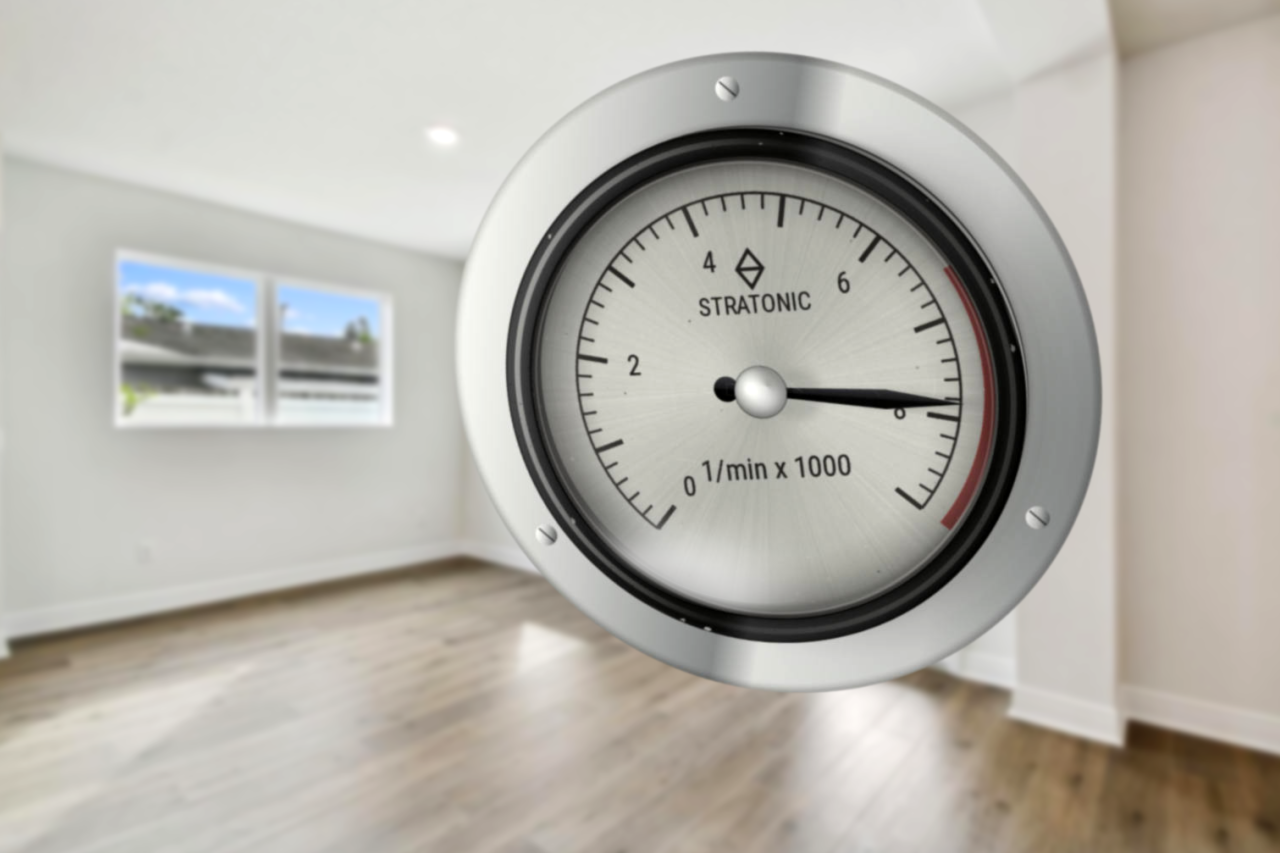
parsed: 7800 rpm
